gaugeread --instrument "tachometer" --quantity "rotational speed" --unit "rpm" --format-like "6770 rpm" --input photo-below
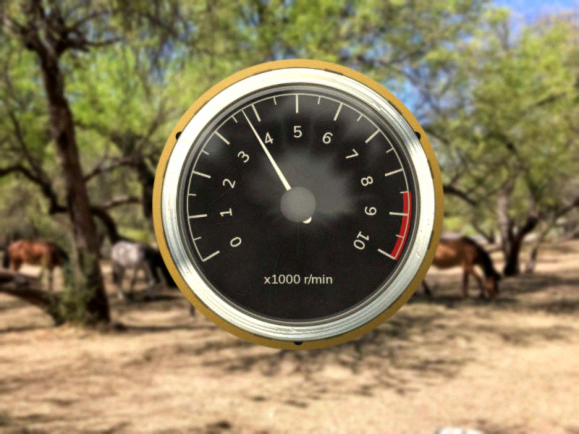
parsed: 3750 rpm
